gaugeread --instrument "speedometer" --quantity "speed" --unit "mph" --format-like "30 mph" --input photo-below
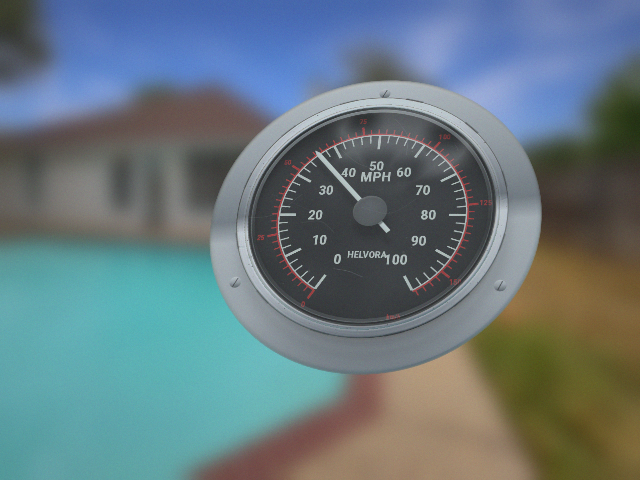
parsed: 36 mph
